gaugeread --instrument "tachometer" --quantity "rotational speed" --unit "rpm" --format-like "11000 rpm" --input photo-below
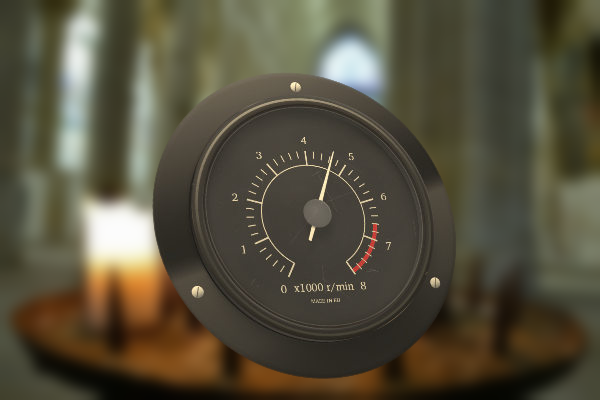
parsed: 4600 rpm
